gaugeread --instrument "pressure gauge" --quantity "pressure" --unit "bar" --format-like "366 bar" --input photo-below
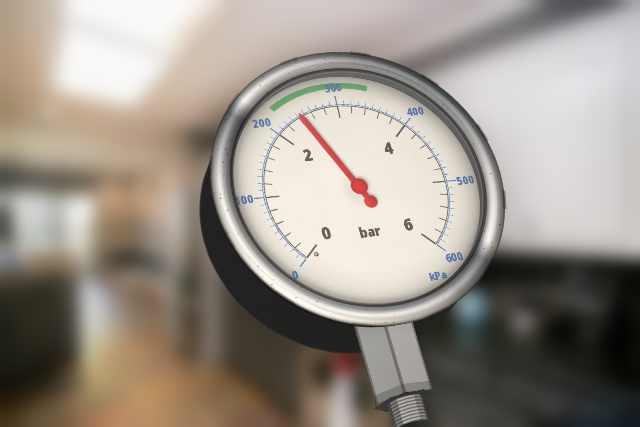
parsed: 2.4 bar
